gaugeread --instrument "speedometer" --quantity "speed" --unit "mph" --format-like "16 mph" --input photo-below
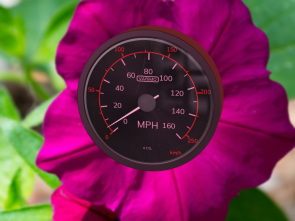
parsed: 5 mph
